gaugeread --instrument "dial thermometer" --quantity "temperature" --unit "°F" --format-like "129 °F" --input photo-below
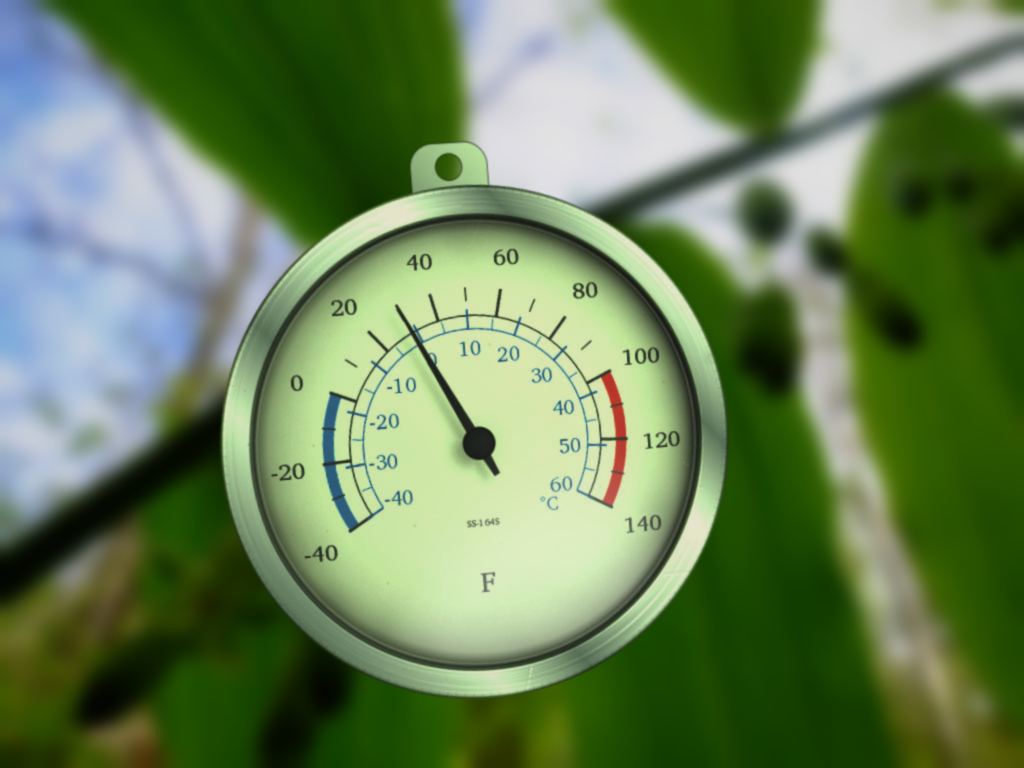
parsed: 30 °F
